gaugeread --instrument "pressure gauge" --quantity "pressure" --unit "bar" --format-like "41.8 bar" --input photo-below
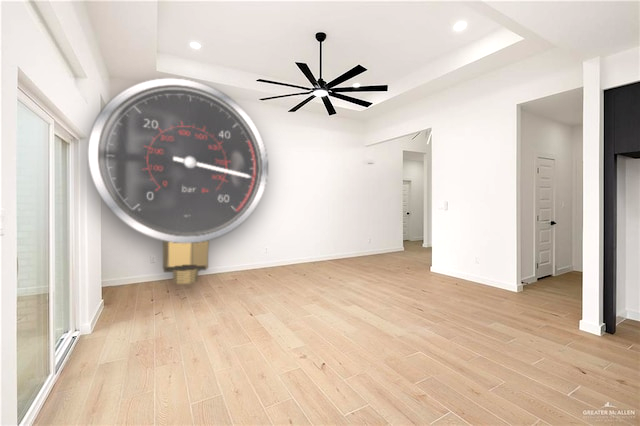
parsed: 52 bar
